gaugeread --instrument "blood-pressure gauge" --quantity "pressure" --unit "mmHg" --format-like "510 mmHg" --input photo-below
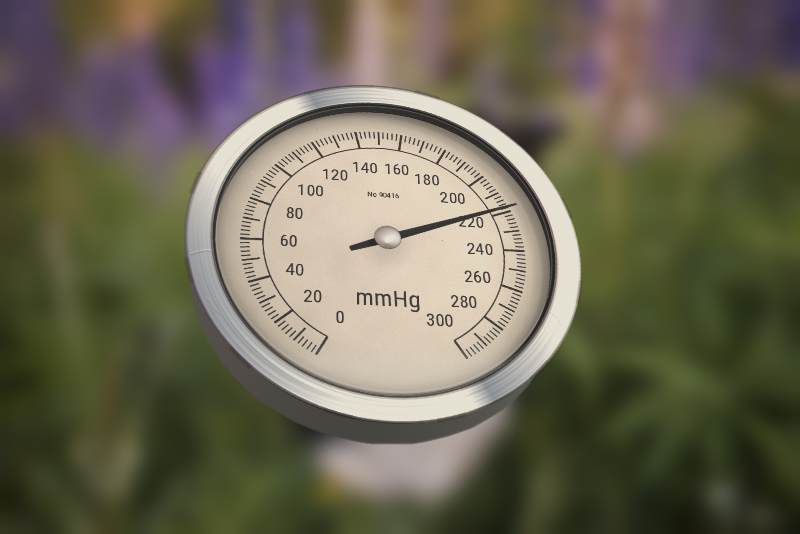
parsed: 220 mmHg
